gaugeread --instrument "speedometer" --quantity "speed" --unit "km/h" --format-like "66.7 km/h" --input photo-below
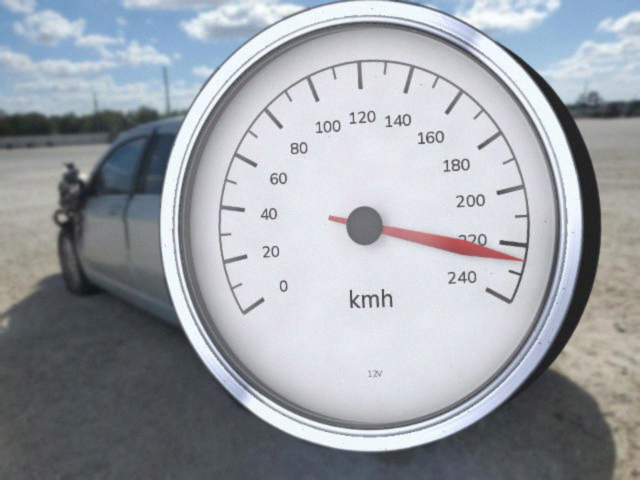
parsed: 225 km/h
